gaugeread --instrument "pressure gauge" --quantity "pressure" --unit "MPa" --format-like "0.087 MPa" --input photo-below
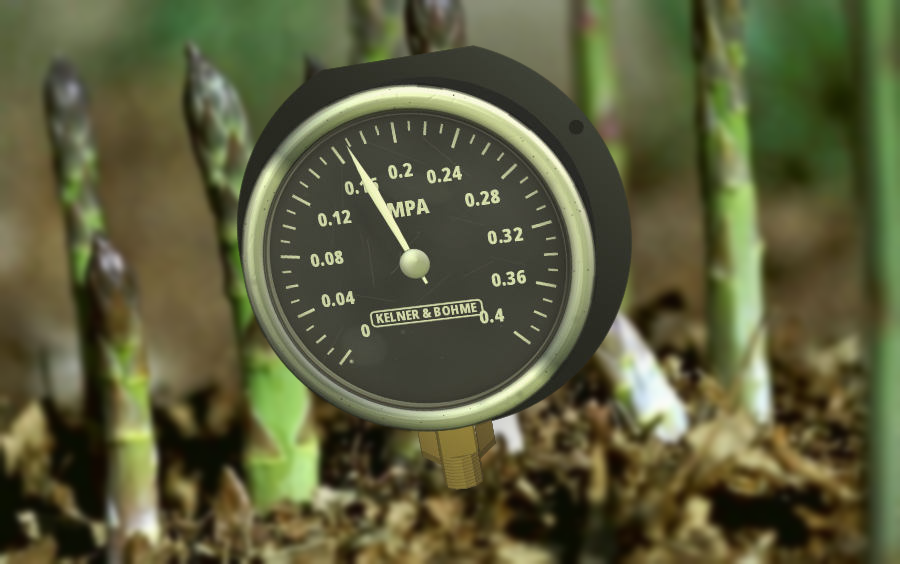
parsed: 0.17 MPa
